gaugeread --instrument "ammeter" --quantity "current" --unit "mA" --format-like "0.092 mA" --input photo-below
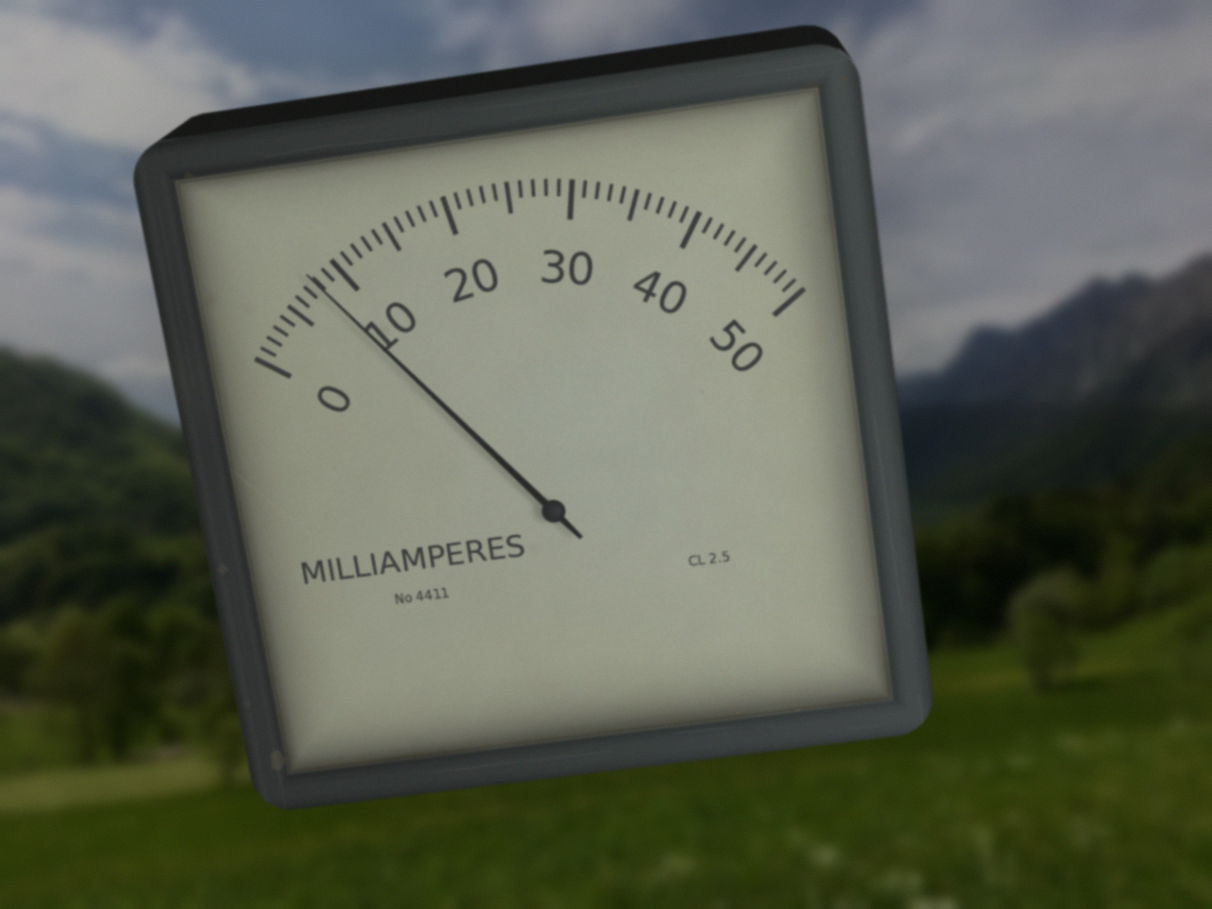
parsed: 8 mA
